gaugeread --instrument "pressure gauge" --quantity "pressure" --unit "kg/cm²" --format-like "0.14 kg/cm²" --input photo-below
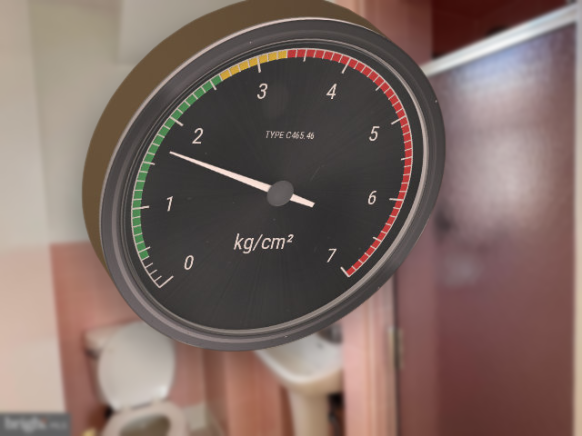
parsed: 1.7 kg/cm²
